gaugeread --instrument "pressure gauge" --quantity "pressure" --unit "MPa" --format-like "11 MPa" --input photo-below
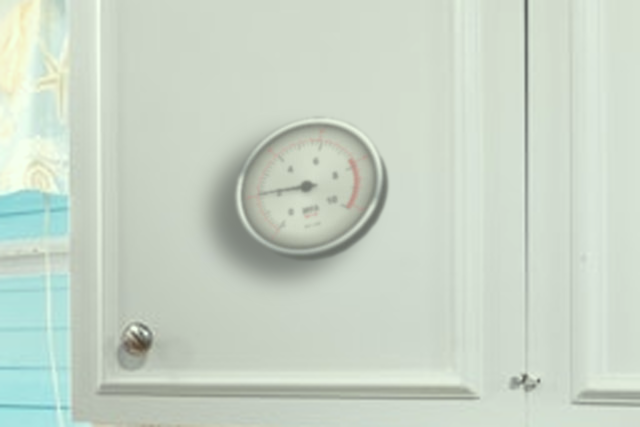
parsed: 2 MPa
